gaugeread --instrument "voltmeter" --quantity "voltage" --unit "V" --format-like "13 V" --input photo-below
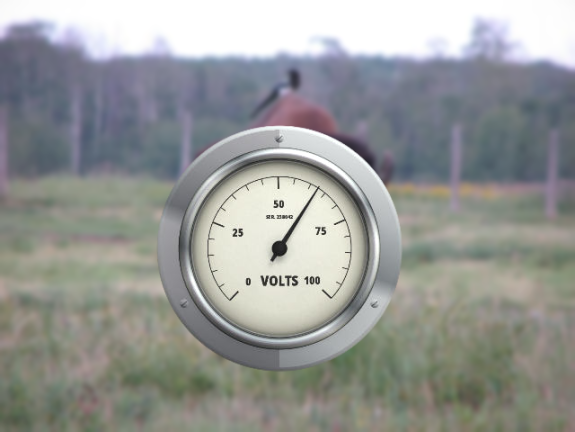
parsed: 62.5 V
